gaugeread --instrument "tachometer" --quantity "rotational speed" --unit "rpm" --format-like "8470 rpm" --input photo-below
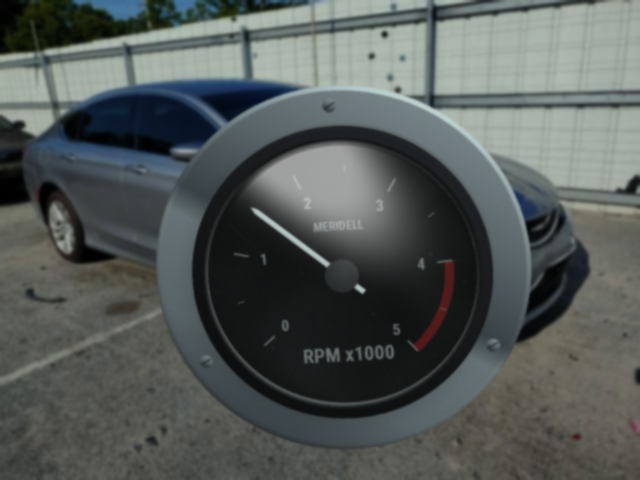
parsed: 1500 rpm
